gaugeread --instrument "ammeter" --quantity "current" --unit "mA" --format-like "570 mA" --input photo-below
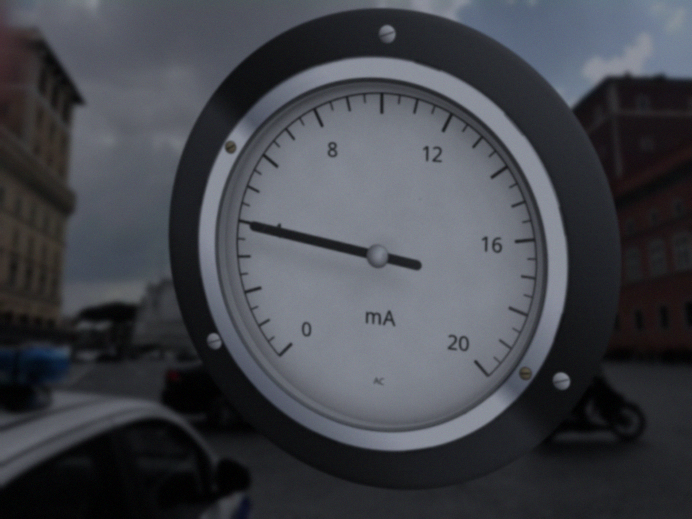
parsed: 4 mA
